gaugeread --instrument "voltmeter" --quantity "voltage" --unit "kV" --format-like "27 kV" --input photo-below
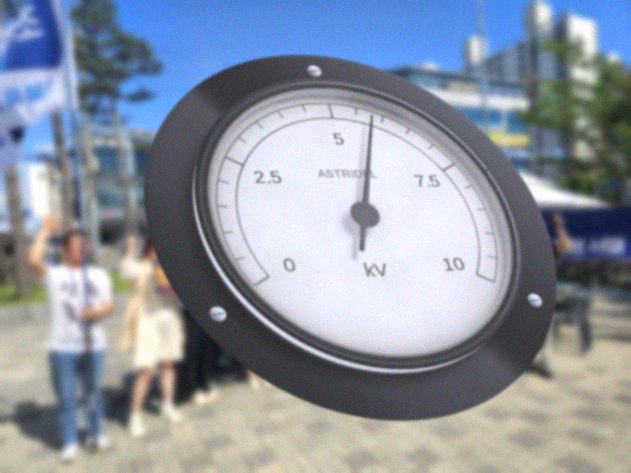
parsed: 5.75 kV
